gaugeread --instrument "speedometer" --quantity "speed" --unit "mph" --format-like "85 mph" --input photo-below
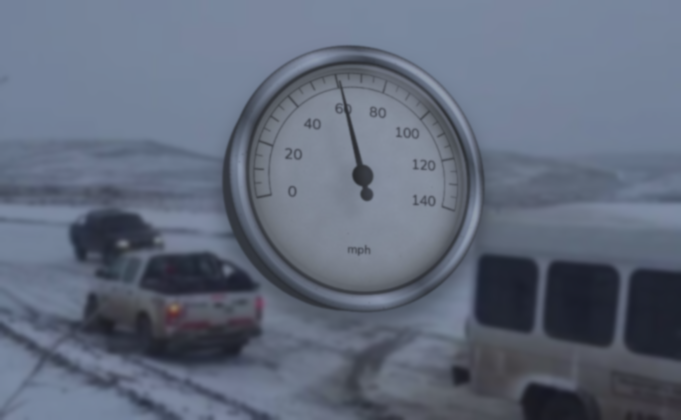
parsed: 60 mph
